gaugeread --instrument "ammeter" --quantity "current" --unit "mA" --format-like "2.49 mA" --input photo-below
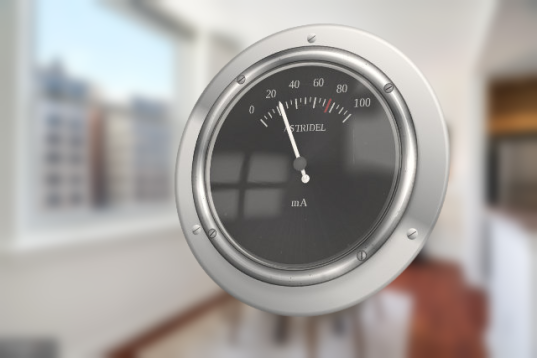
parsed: 25 mA
